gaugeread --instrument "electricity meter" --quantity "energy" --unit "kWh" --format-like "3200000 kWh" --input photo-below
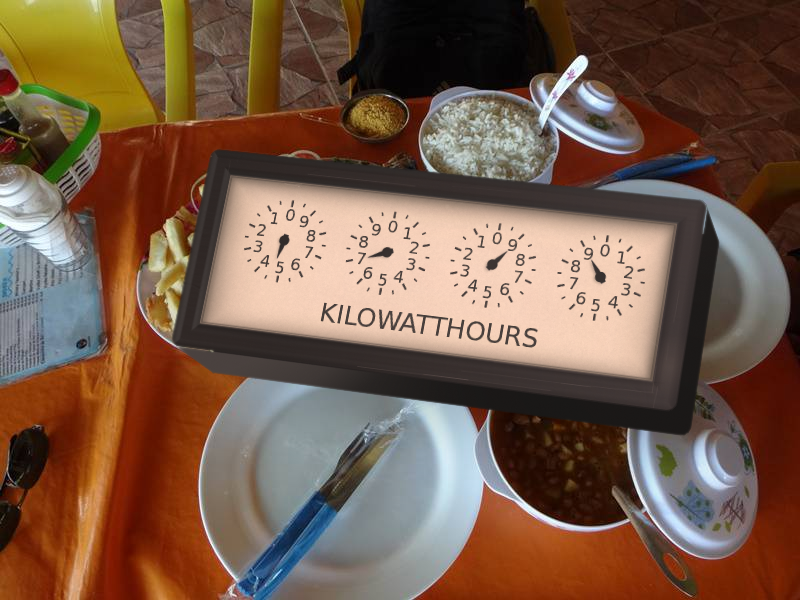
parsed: 4689 kWh
